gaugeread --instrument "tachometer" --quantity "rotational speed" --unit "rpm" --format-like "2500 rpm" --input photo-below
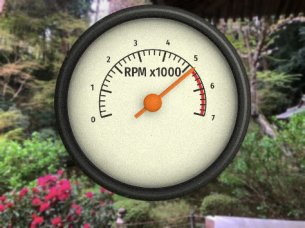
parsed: 5200 rpm
